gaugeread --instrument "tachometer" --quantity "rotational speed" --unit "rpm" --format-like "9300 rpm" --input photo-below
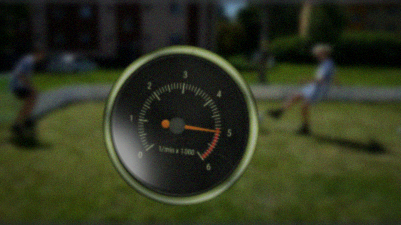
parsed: 5000 rpm
